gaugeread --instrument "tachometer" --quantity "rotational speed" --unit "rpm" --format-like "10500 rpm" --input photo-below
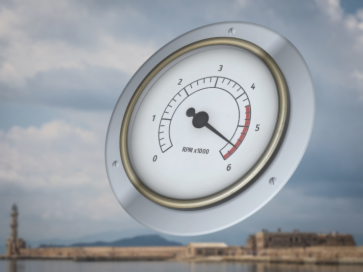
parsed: 5600 rpm
